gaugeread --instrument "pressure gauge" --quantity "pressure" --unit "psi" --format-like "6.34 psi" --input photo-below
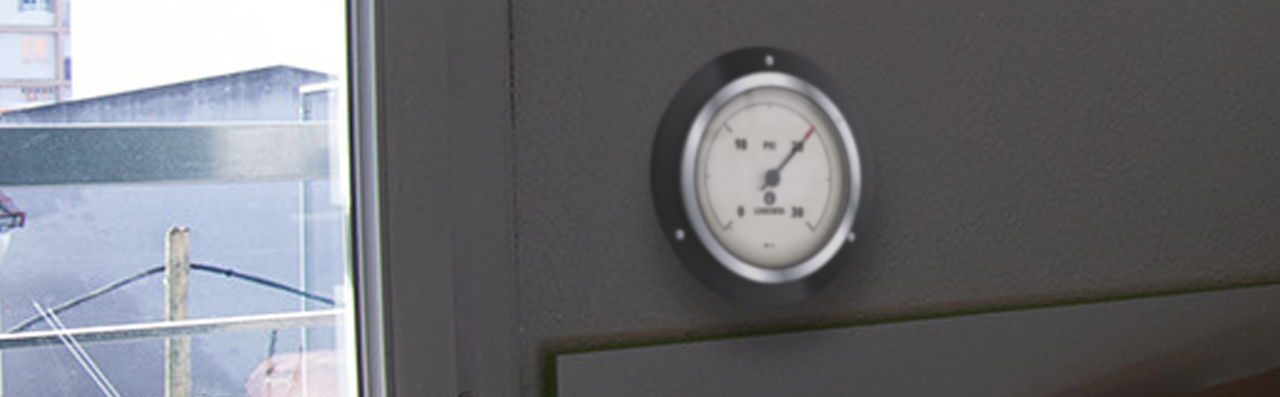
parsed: 20 psi
